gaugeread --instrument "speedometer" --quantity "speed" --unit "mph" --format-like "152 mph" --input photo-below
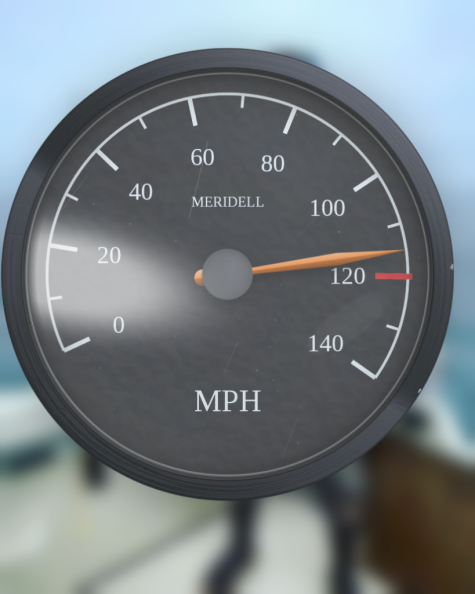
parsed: 115 mph
